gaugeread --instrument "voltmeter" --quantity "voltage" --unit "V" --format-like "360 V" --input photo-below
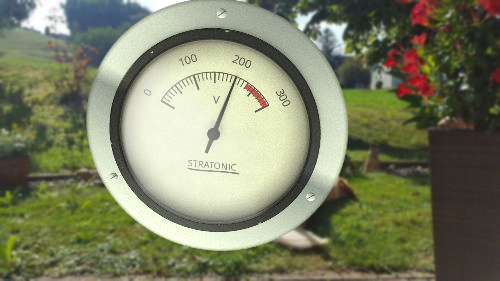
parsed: 200 V
